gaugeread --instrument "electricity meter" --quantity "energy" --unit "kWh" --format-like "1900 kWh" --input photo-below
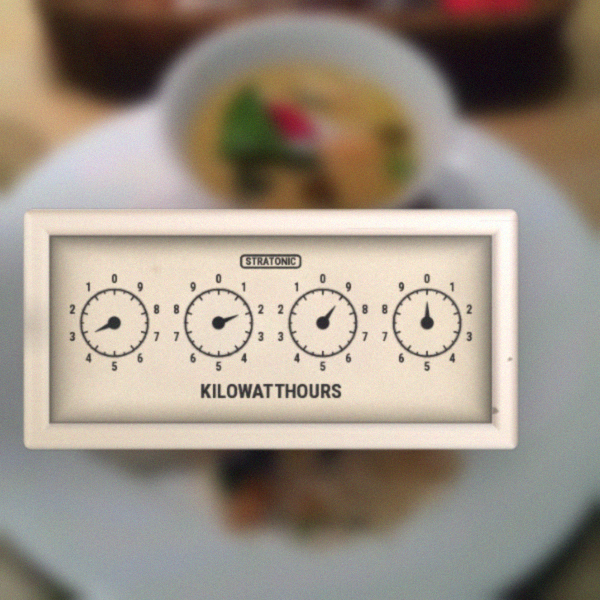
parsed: 3190 kWh
